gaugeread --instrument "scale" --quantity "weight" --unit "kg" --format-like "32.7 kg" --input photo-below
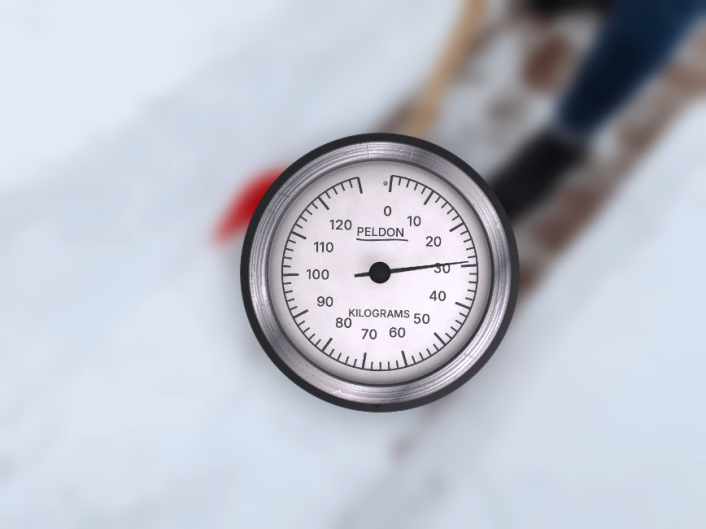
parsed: 29 kg
